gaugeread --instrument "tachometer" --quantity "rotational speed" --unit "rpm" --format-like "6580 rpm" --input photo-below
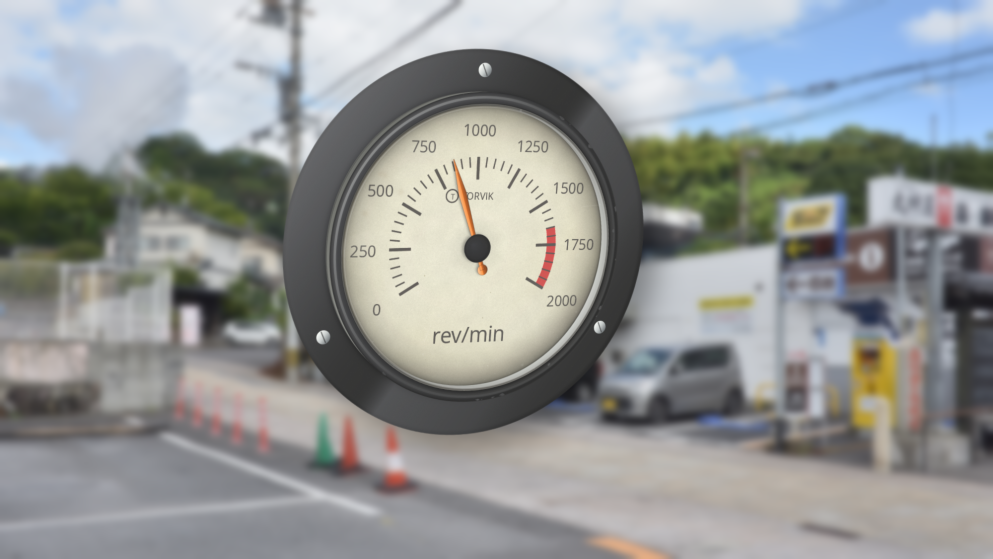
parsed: 850 rpm
